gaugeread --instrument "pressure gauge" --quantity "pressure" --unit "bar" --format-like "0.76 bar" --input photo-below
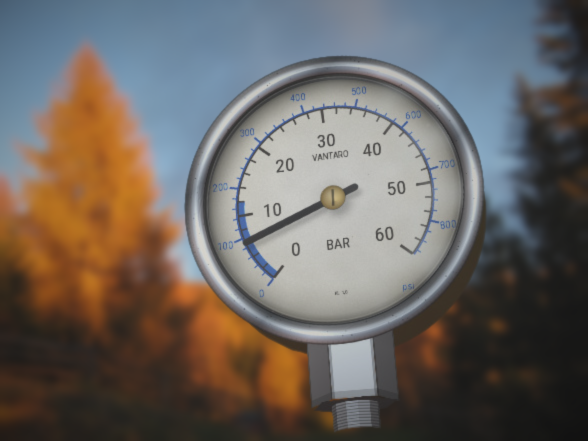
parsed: 6 bar
